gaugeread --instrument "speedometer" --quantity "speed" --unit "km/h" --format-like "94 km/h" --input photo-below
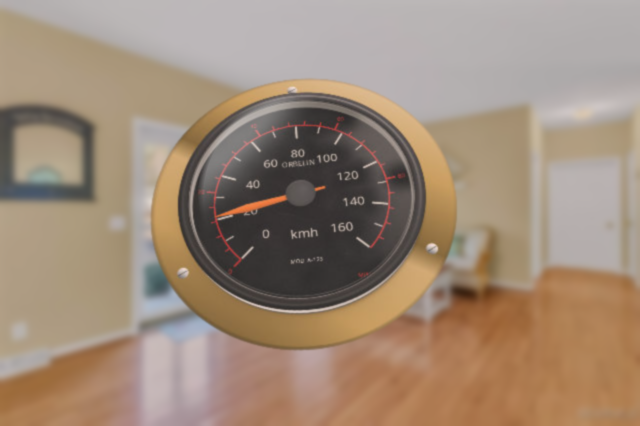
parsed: 20 km/h
